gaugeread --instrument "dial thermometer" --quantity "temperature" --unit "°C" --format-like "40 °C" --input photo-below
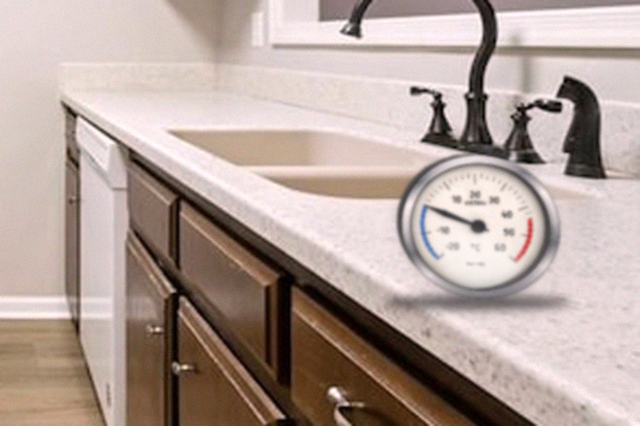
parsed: 0 °C
